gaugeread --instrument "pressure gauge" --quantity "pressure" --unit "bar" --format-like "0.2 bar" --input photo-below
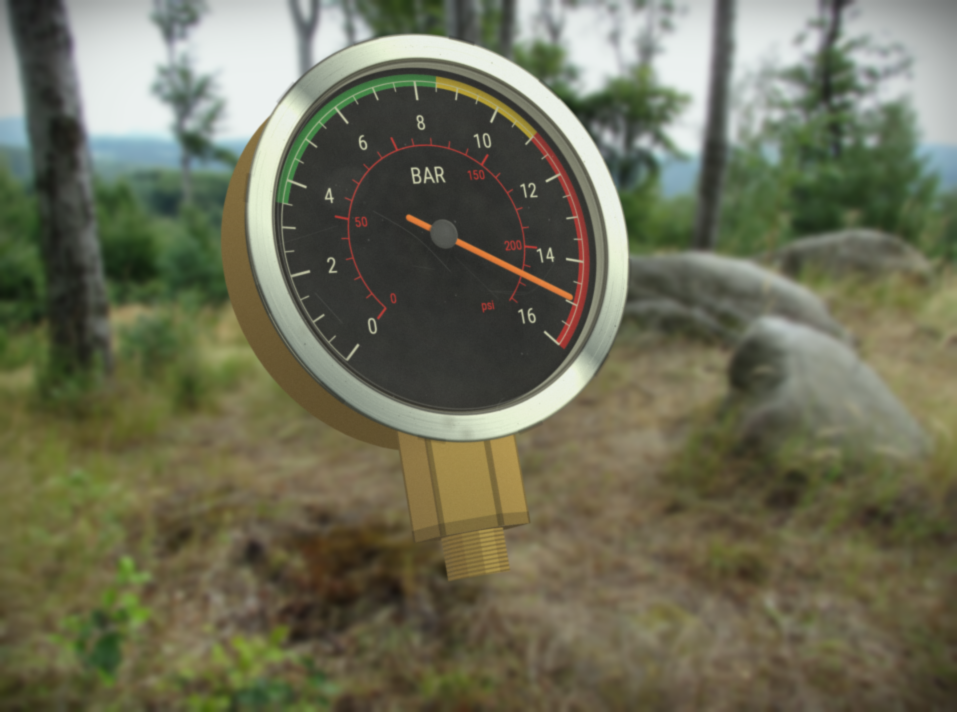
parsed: 15 bar
